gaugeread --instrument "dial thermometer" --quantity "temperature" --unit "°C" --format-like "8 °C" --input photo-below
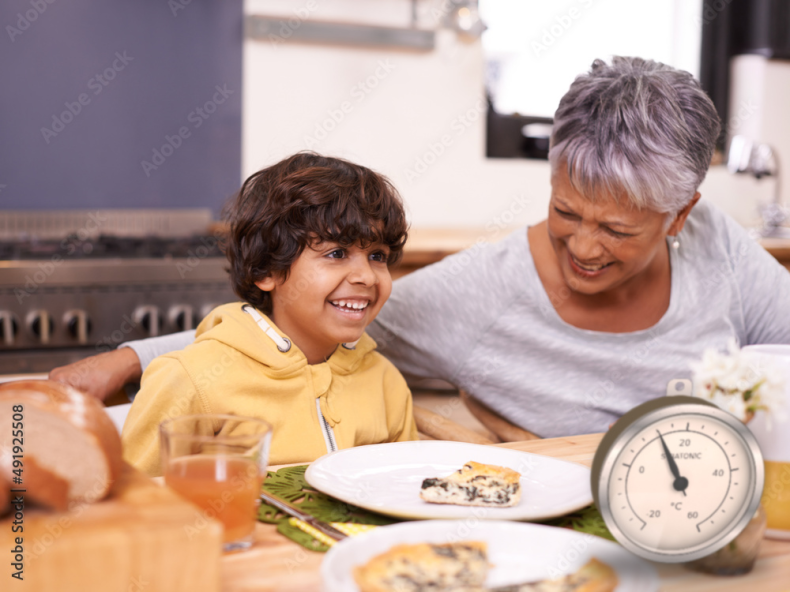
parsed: 12 °C
